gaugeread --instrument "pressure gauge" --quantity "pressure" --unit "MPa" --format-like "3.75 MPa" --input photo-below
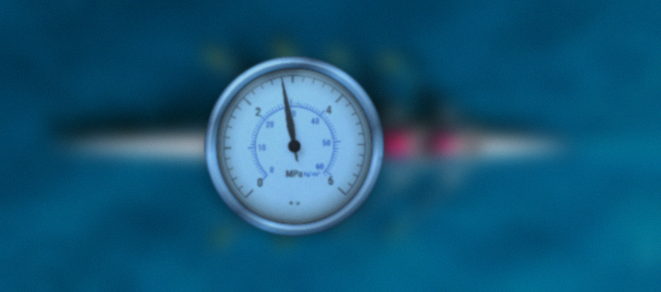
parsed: 2.8 MPa
